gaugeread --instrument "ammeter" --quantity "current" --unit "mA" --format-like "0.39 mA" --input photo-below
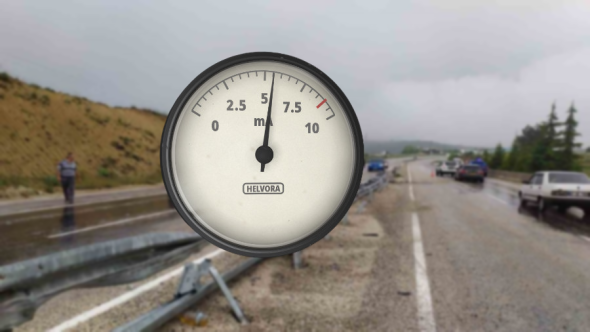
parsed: 5.5 mA
